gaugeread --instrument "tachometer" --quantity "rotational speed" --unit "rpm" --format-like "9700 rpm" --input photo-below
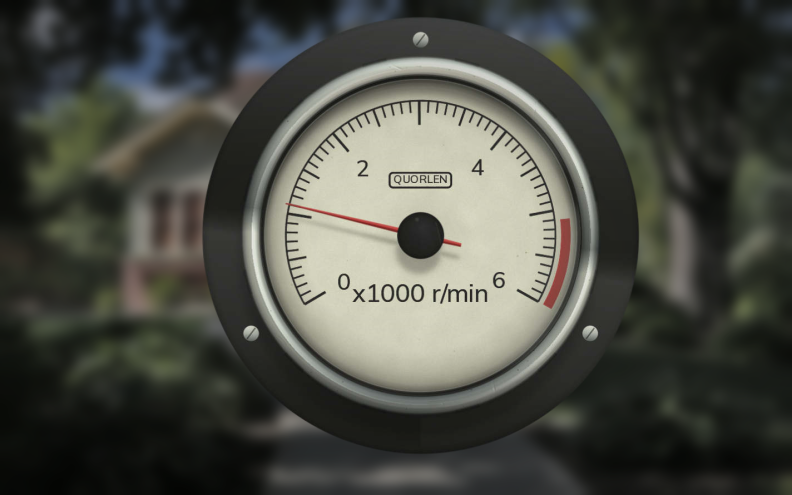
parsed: 1100 rpm
